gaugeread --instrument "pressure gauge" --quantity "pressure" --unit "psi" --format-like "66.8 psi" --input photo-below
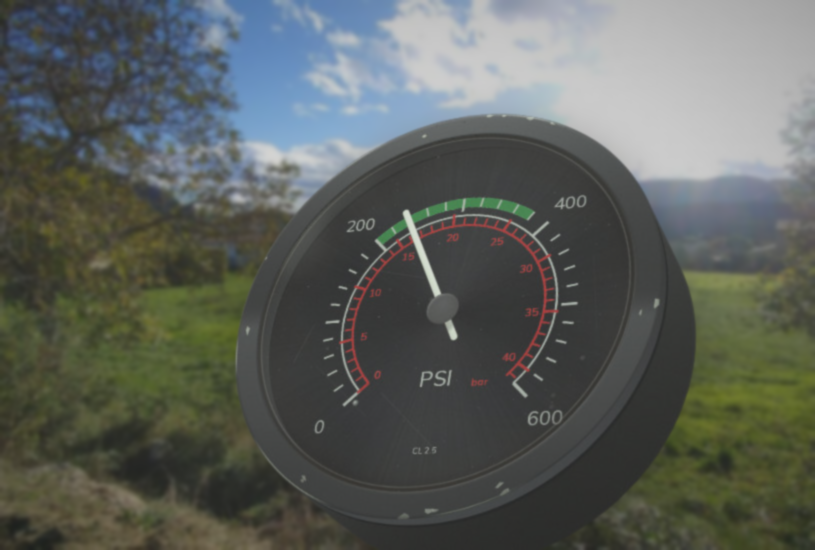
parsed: 240 psi
